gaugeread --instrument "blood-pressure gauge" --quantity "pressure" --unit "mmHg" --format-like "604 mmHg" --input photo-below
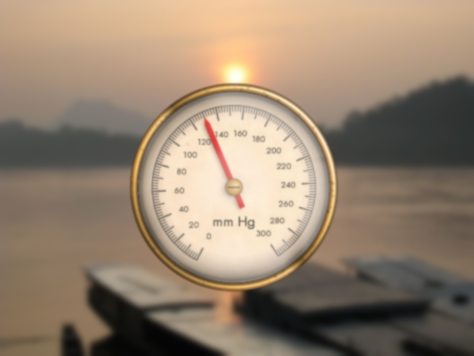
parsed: 130 mmHg
